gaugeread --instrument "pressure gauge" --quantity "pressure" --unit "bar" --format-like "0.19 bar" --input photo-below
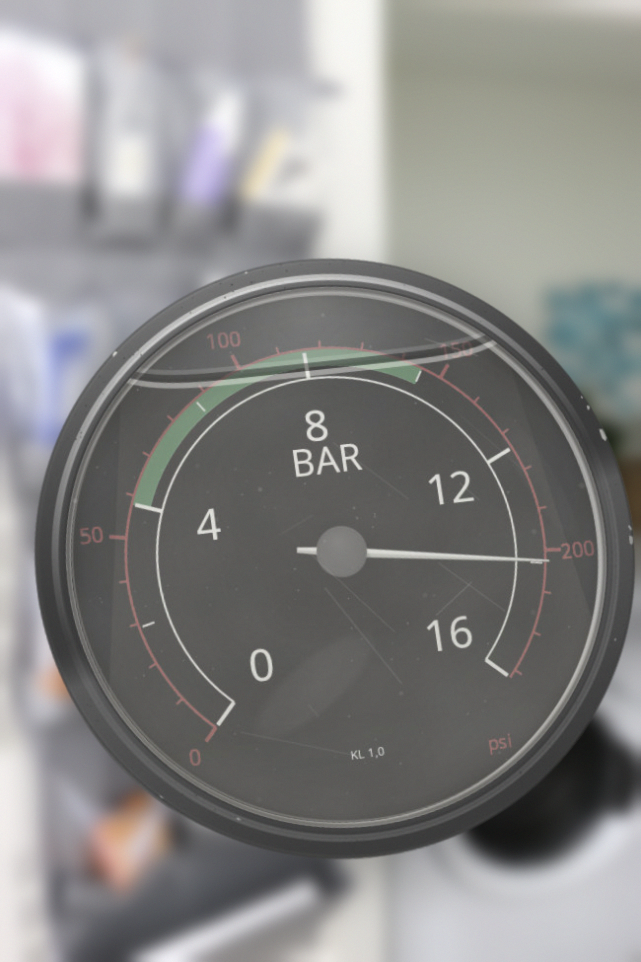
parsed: 14 bar
